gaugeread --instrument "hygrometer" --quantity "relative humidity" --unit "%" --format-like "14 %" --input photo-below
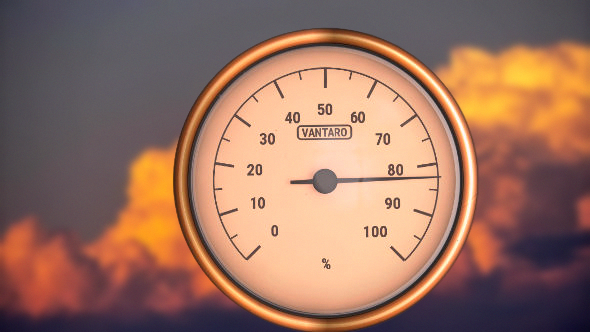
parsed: 82.5 %
